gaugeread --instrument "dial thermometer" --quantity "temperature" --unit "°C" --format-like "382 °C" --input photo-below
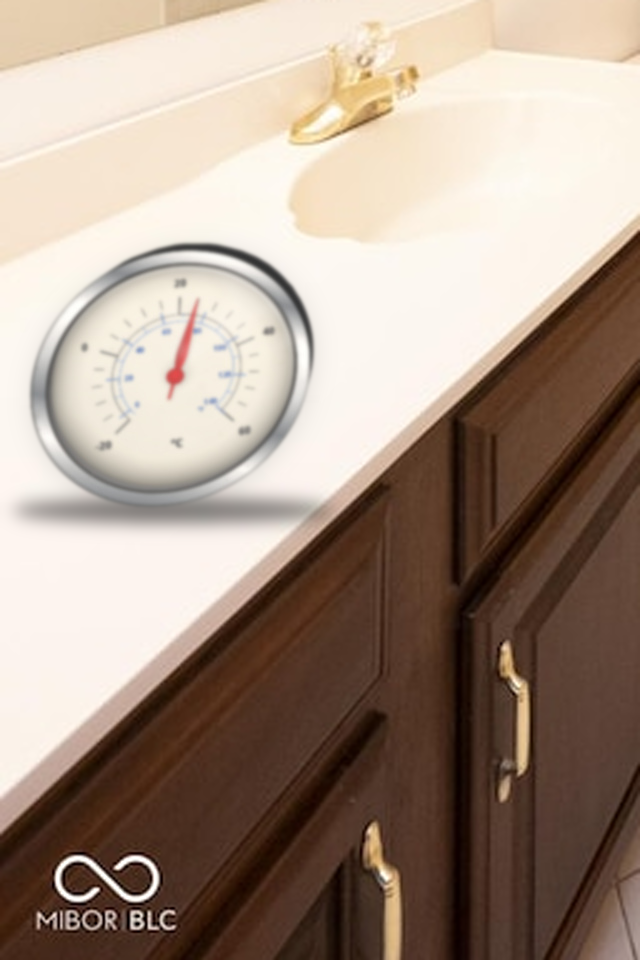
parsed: 24 °C
